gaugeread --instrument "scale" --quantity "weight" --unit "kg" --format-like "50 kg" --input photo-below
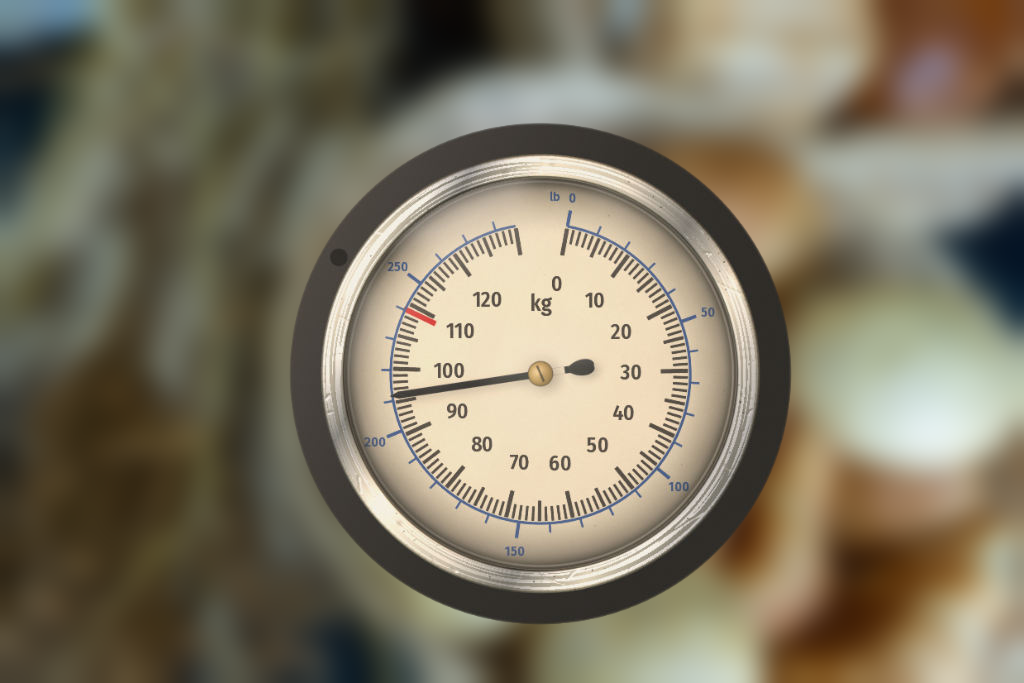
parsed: 96 kg
